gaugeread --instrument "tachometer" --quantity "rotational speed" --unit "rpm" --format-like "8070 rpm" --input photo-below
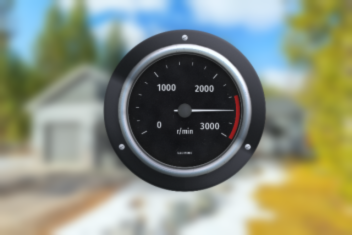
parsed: 2600 rpm
